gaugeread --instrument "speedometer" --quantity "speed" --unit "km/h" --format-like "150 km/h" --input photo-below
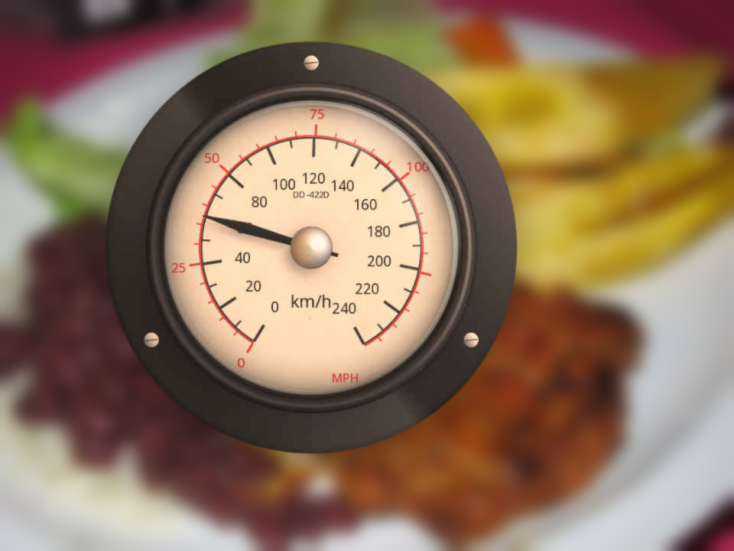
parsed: 60 km/h
